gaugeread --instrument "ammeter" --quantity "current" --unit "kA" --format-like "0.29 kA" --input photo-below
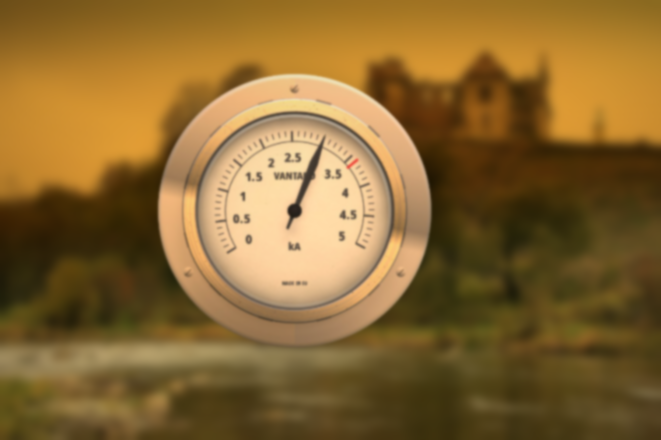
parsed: 3 kA
